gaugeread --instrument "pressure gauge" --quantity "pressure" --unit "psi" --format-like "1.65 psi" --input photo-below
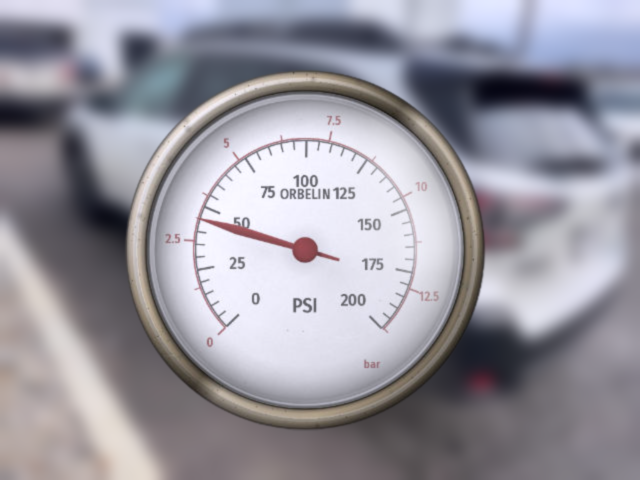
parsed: 45 psi
